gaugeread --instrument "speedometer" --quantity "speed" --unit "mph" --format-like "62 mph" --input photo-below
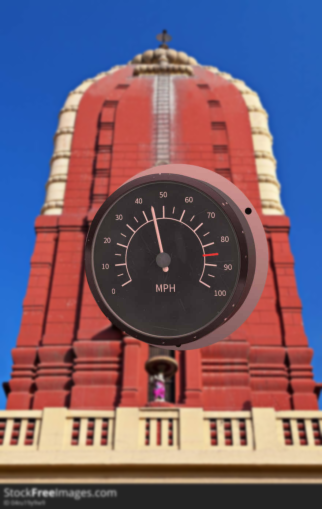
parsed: 45 mph
